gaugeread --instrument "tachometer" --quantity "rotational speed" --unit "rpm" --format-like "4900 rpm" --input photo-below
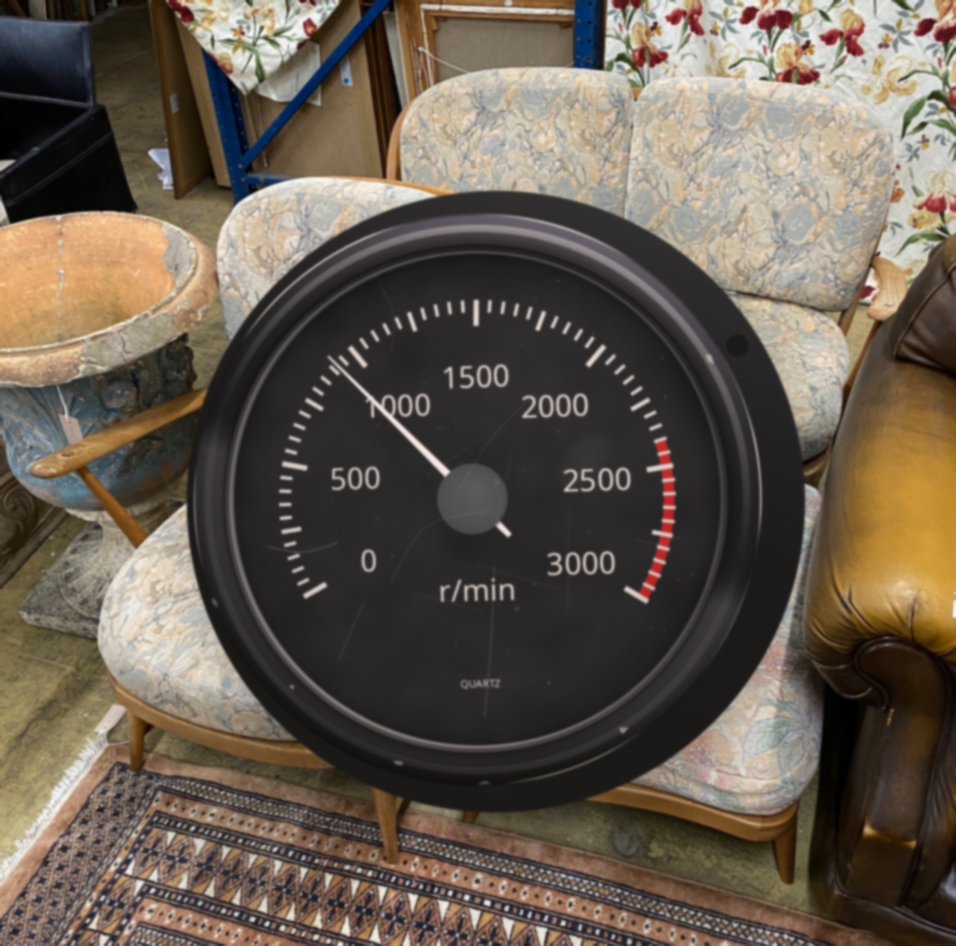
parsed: 925 rpm
